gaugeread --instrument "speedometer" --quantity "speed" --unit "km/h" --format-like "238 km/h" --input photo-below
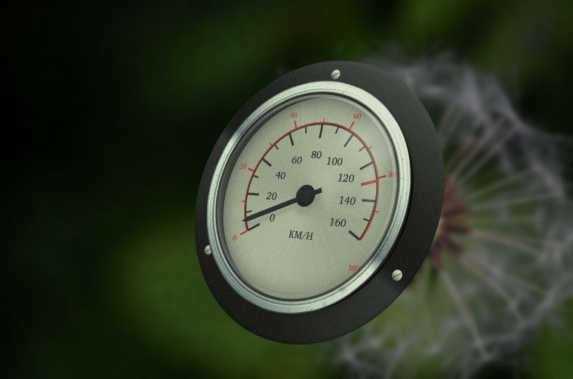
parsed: 5 km/h
